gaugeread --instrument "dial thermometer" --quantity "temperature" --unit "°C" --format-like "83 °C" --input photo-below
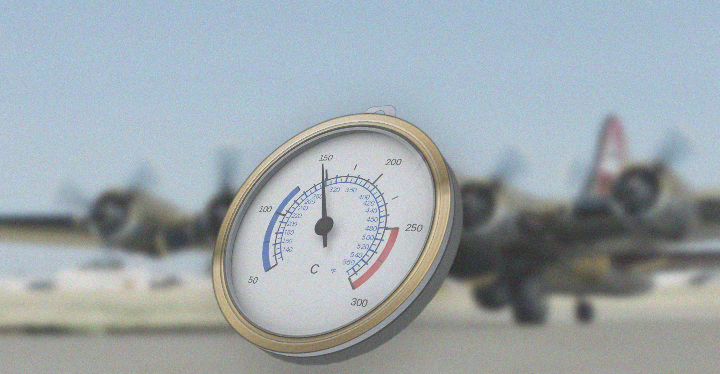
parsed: 150 °C
